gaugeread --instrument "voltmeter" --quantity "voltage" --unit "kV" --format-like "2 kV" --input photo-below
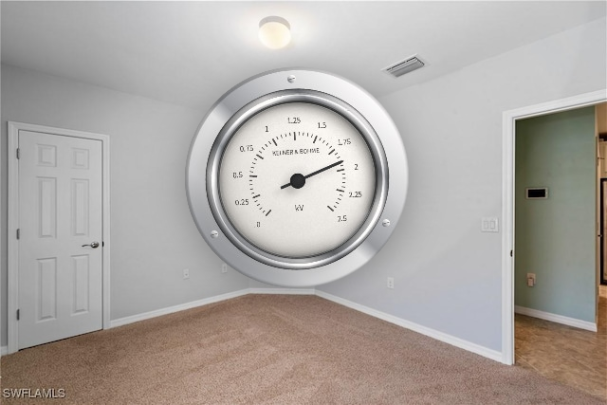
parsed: 1.9 kV
